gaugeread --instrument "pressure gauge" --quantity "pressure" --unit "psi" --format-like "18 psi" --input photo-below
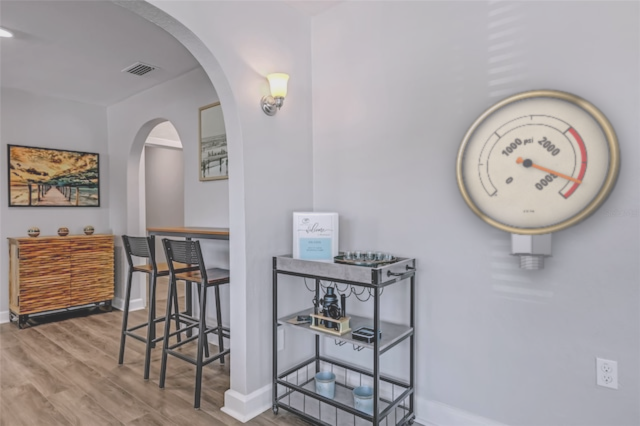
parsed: 2750 psi
